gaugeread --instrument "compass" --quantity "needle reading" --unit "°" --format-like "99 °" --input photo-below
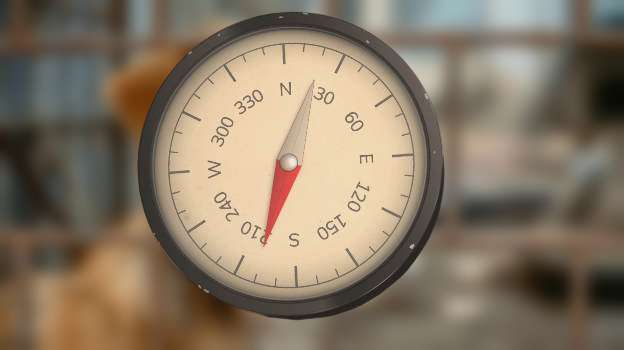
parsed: 200 °
